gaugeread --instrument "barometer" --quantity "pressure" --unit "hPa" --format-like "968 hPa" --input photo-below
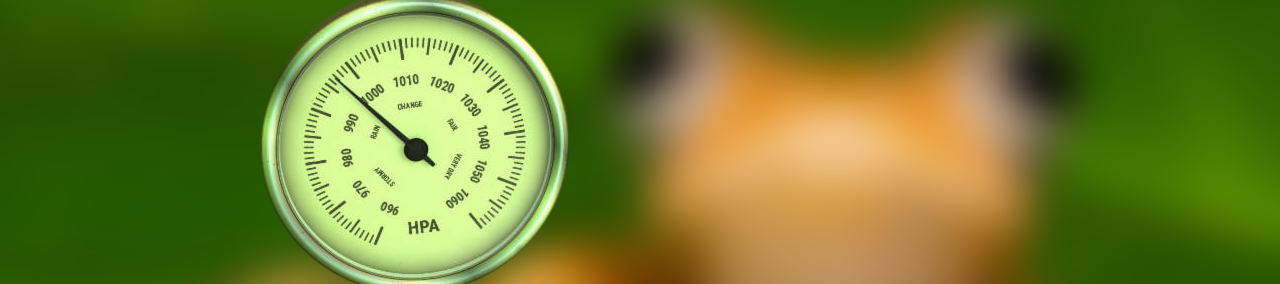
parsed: 997 hPa
